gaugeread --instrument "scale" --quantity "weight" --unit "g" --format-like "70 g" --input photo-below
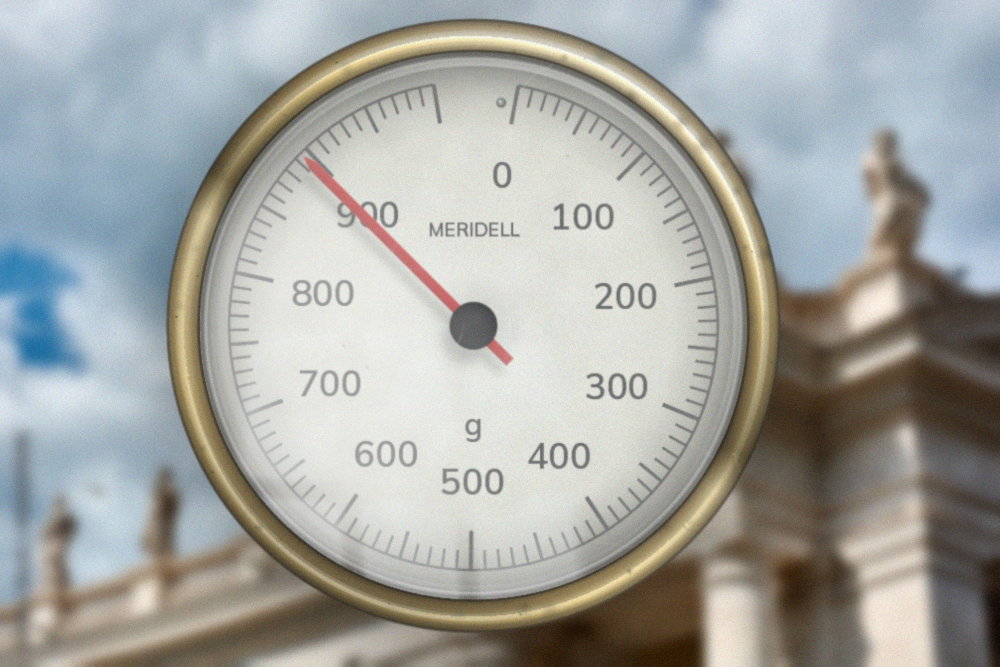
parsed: 895 g
